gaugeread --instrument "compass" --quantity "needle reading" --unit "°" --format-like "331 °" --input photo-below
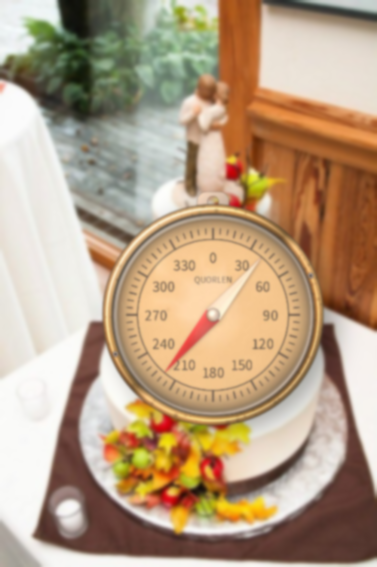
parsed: 220 °
